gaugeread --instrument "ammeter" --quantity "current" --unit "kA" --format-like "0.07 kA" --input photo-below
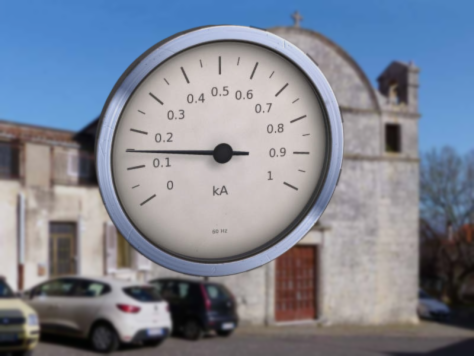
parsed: 0.15 kA
